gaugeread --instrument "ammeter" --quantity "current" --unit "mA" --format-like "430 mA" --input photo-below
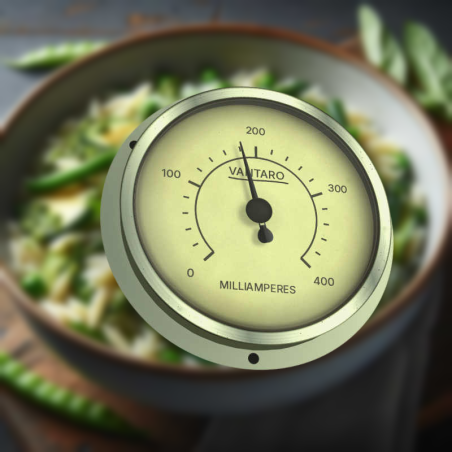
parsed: 180 mA
